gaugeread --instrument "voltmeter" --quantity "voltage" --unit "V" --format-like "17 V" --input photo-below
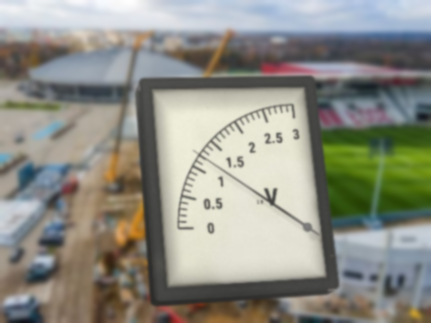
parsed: 1.2 V
